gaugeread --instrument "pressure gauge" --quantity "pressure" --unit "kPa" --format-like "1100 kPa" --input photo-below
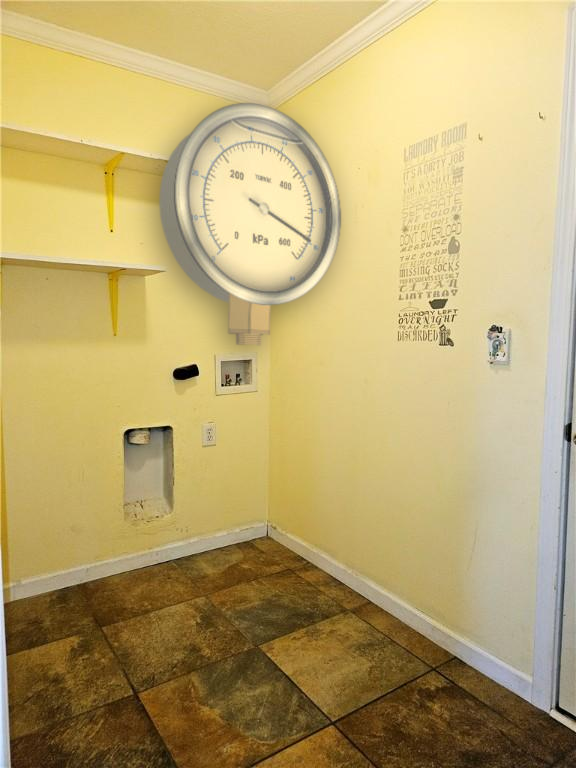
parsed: 550 kPa
